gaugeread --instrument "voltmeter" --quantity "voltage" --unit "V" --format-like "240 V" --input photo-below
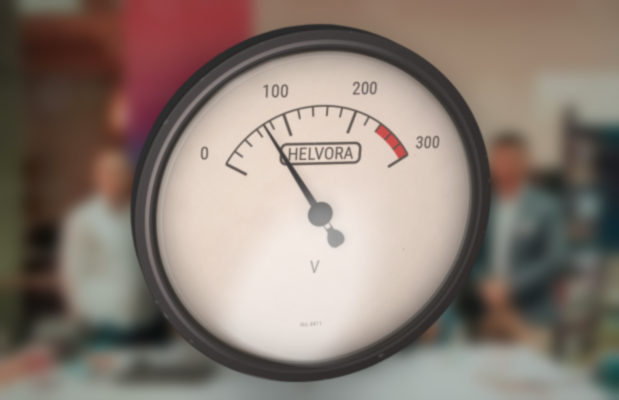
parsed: 70 V
